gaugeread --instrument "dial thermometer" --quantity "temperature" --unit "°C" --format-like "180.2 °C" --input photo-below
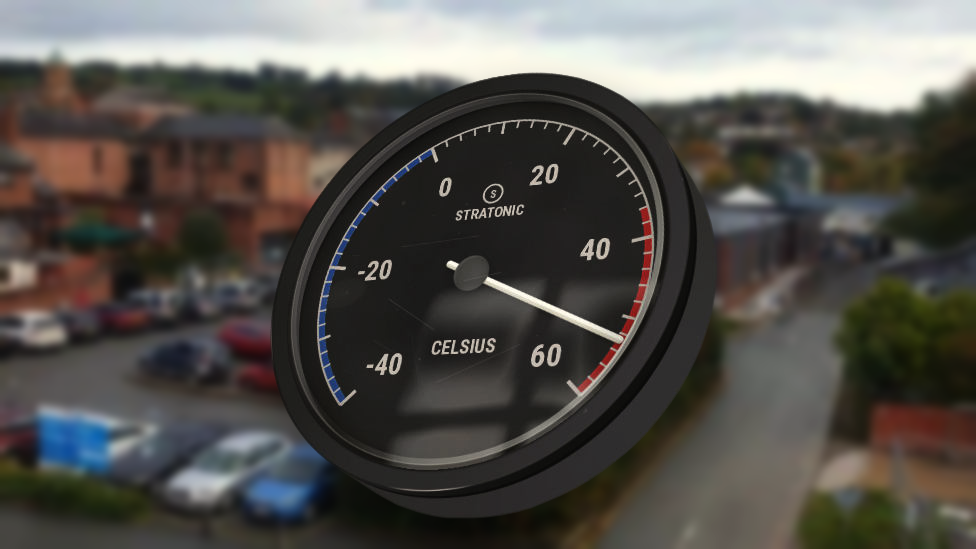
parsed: 53 °C
